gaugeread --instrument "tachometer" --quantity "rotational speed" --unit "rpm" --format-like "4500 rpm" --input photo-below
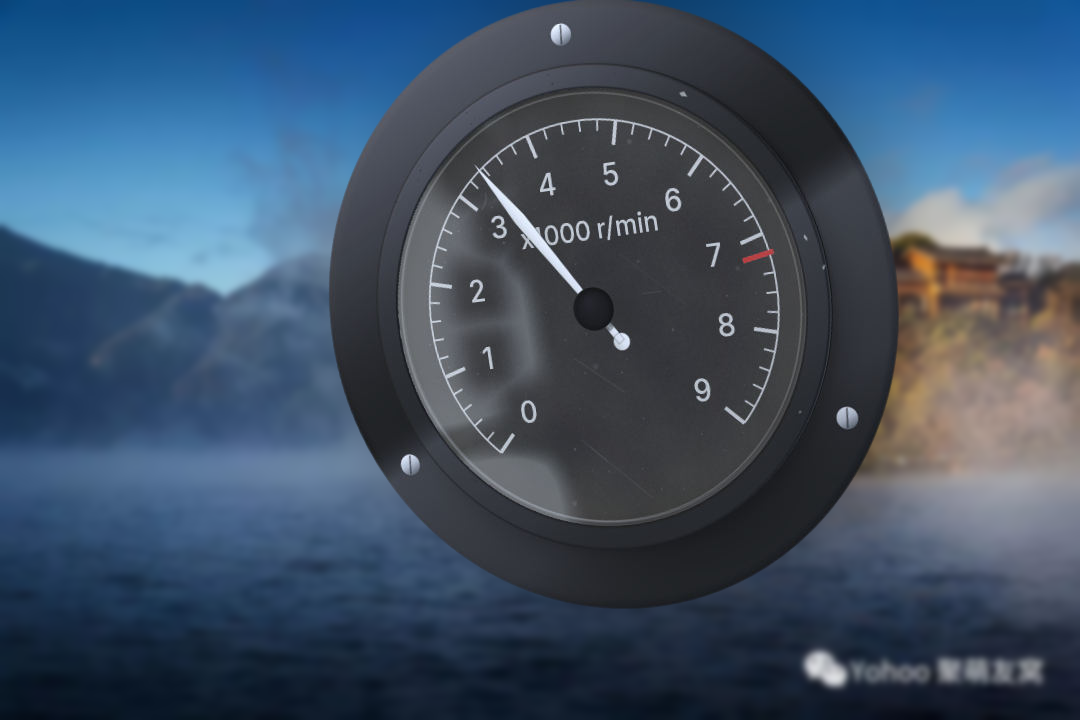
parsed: 3400 rpm
